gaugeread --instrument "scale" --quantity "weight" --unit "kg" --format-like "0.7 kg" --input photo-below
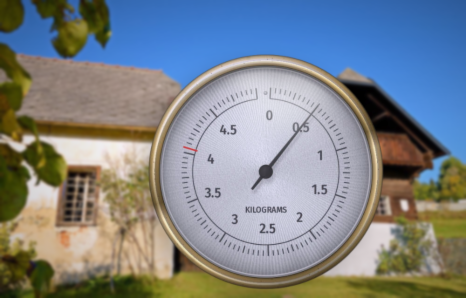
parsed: 0.5 kg
